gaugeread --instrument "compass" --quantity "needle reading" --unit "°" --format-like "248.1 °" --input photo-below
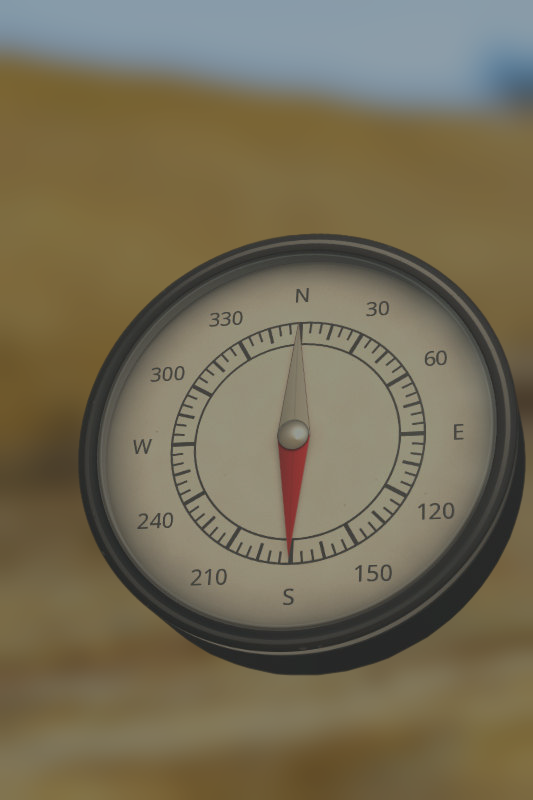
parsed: 180 °
